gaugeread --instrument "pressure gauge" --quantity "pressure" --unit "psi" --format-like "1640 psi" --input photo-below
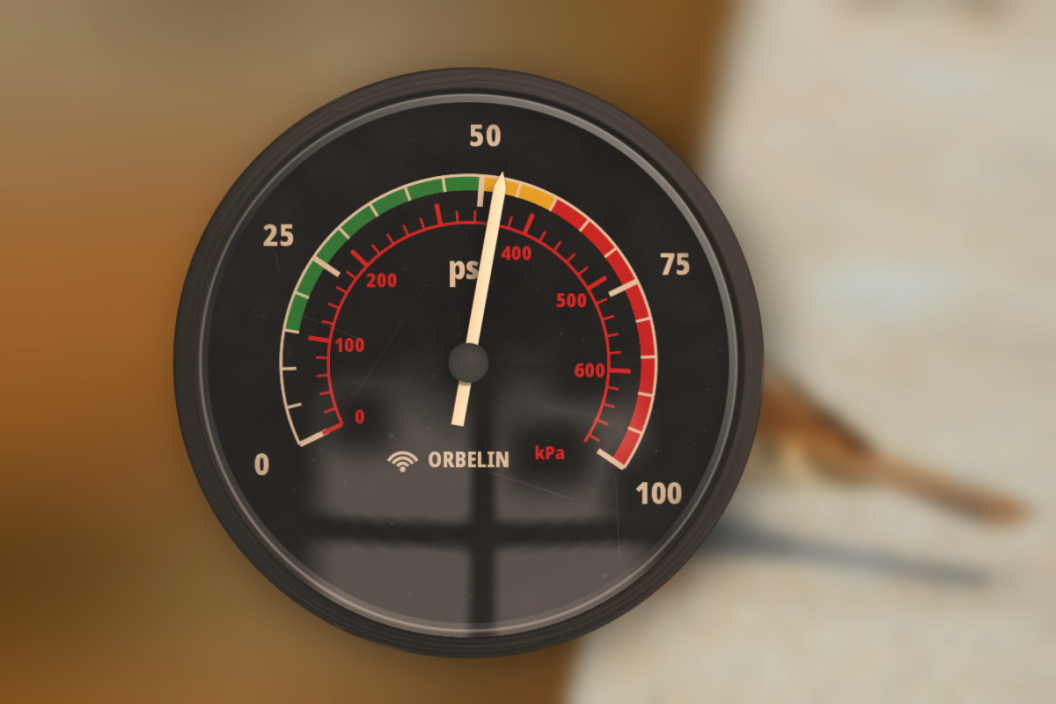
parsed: 52.5 psi
